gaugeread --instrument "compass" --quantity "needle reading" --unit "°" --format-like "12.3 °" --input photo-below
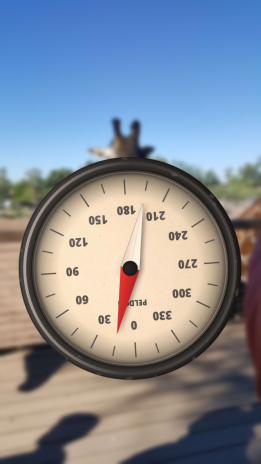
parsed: 15 °
